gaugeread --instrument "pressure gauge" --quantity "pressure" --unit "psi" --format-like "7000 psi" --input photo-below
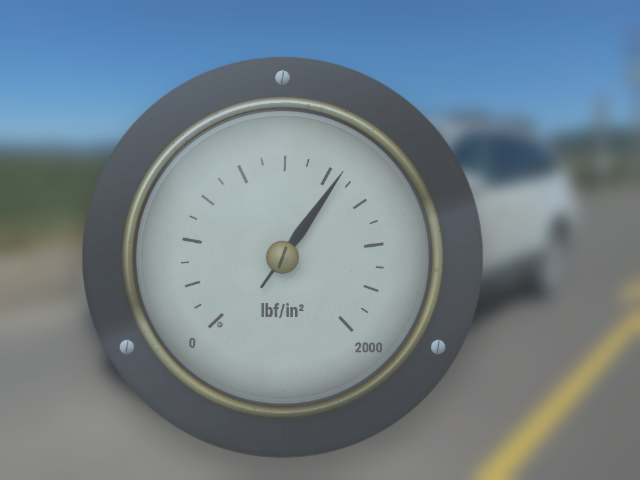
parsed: 1250 psi
